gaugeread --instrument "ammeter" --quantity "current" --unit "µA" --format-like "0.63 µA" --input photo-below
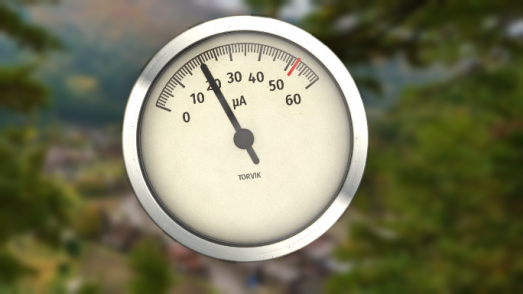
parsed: 20 µA
